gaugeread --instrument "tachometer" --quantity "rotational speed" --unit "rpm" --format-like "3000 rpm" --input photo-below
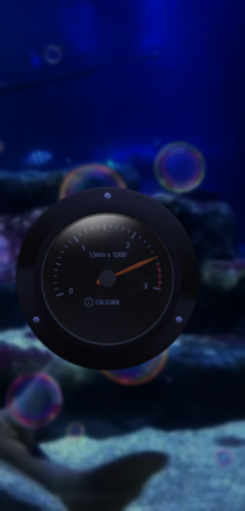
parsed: 2500 rpm
